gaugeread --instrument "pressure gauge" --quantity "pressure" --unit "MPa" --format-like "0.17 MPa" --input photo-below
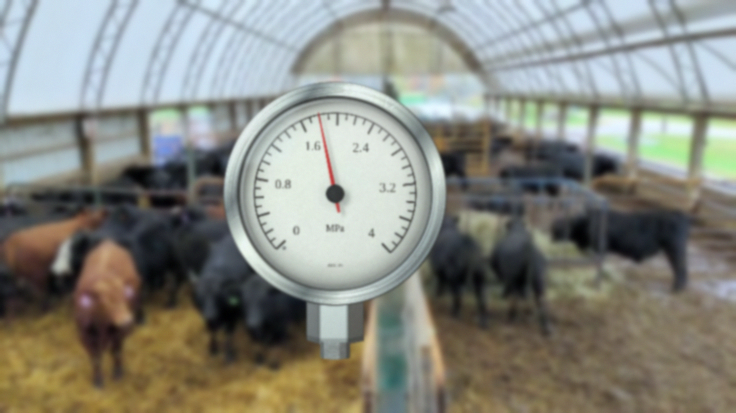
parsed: 1.8 MPa
